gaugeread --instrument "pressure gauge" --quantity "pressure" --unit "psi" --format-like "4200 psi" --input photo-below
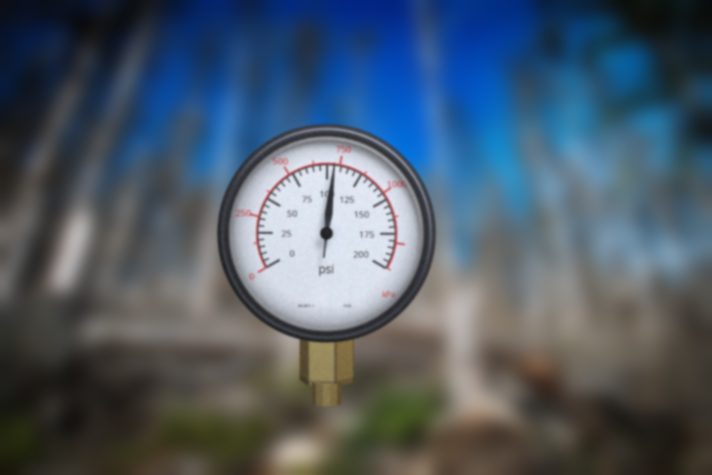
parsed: 105 psi
